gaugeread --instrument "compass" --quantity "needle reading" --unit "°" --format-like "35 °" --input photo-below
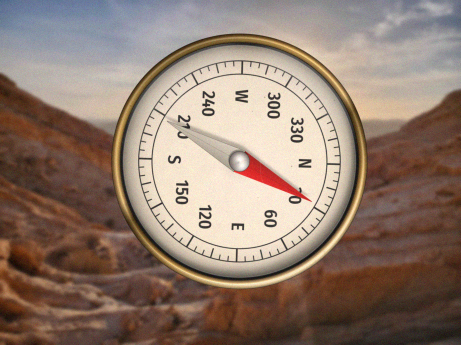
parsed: 27.5 °
